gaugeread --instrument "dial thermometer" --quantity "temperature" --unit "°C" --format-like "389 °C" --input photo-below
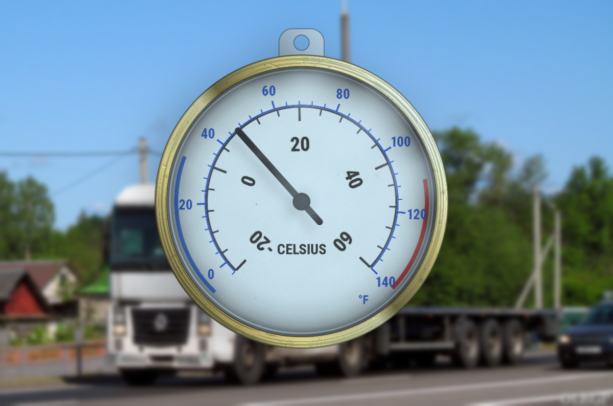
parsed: 8 °C
